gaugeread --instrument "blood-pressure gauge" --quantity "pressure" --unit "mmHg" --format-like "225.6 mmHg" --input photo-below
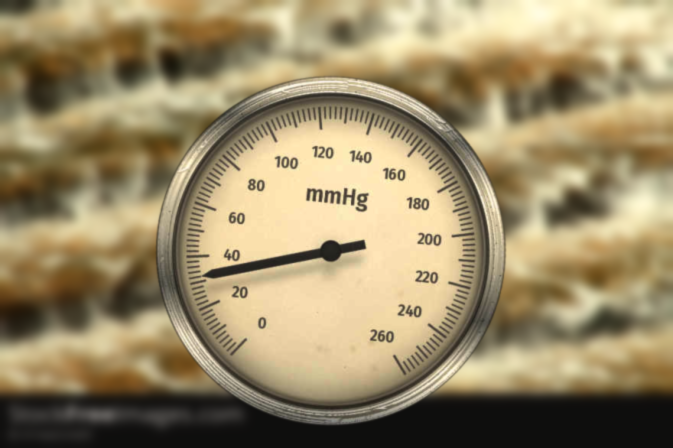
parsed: 32 mmHg
